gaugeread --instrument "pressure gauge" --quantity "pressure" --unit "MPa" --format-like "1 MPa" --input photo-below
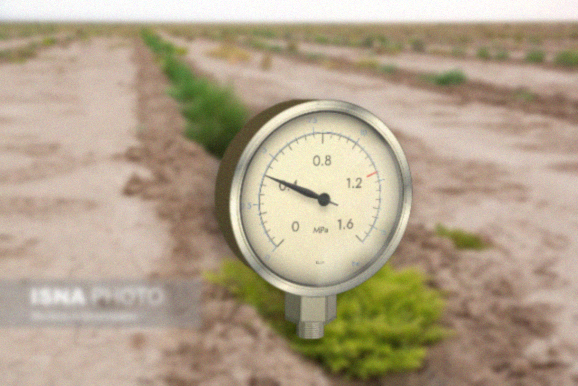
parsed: 0.4 MPa
